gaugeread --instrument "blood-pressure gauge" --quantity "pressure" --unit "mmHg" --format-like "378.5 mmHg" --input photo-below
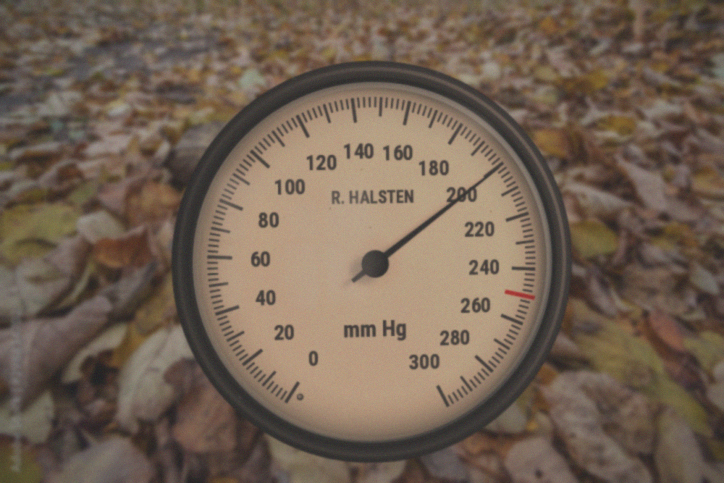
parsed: 200 mmHg
